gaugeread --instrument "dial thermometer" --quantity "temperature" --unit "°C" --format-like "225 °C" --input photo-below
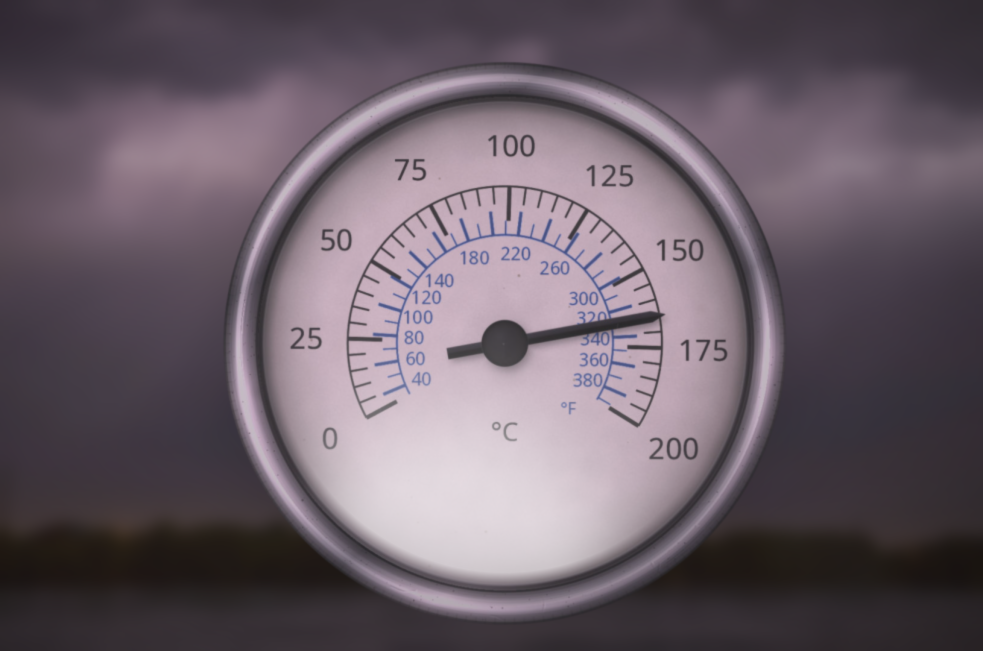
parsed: 165 °C
